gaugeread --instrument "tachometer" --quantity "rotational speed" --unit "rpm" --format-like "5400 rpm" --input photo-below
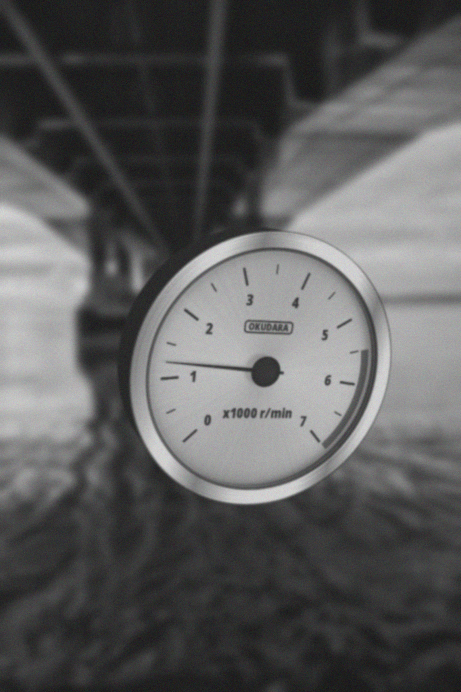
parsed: 1250 rpm
